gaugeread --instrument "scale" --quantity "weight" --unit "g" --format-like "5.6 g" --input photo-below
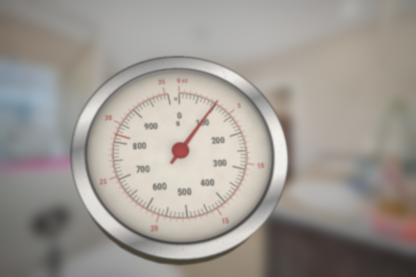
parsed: 100 g
